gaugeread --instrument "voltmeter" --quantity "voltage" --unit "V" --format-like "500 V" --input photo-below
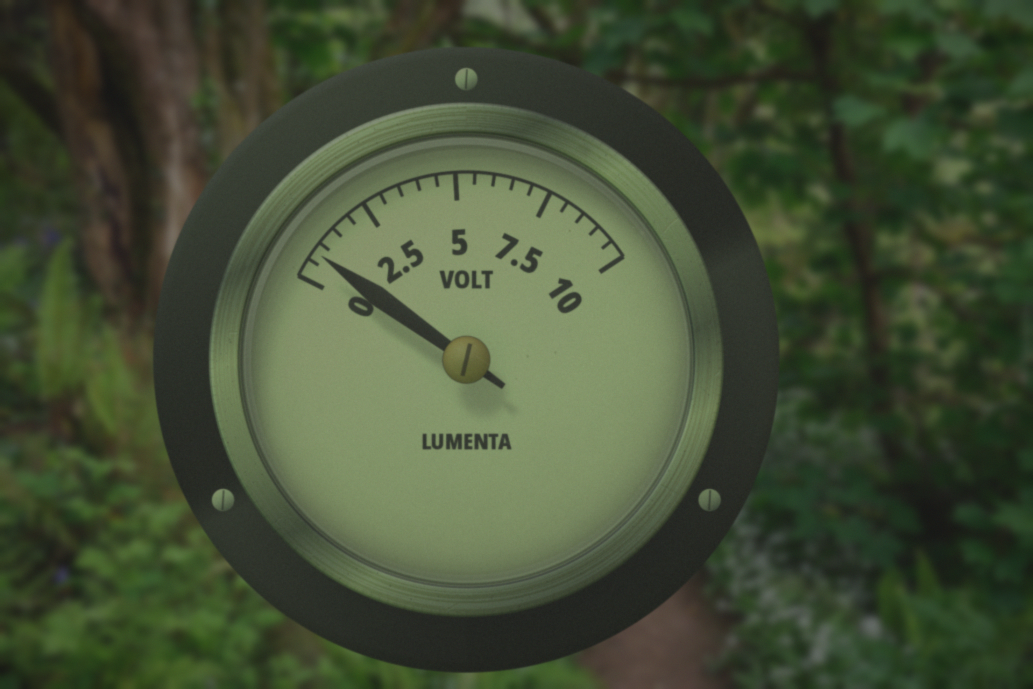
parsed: 0.75 V
